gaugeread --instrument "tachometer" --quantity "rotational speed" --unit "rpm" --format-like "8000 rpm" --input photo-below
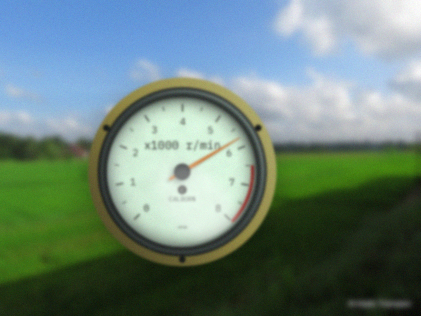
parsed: 5750 rpm
